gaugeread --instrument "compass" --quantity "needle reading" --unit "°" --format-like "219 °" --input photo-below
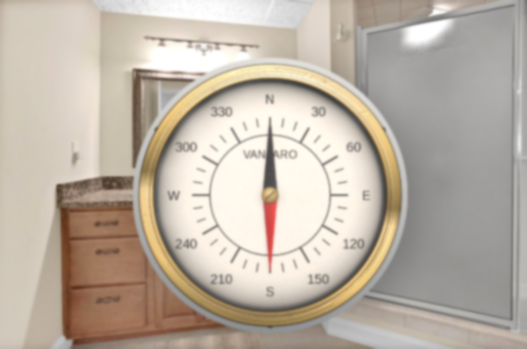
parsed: 180 °
